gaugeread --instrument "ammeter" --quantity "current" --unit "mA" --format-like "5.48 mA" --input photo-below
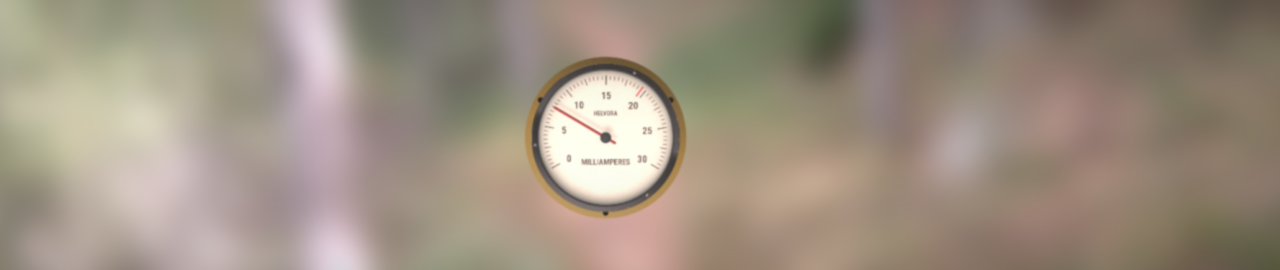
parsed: 7.5 mA
